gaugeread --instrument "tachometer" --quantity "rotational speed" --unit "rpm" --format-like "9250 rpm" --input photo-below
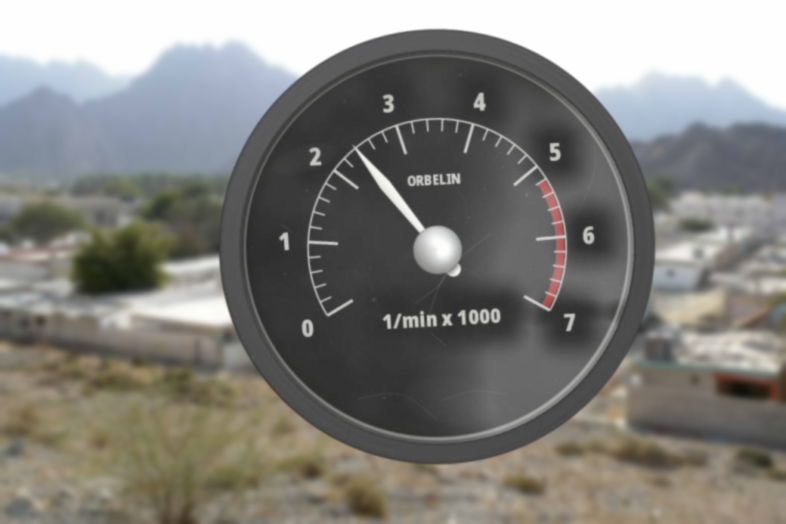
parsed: 2400 rpm
